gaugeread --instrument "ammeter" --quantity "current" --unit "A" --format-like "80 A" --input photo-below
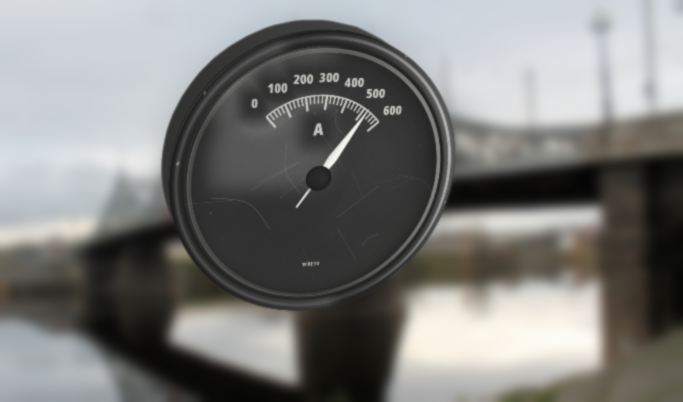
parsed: 500 A
